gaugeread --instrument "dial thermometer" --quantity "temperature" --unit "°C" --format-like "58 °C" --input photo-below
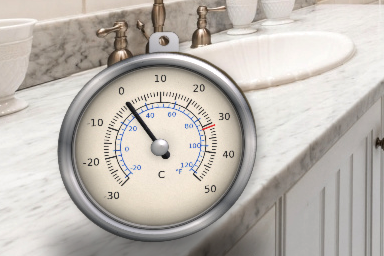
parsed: 0 °C
